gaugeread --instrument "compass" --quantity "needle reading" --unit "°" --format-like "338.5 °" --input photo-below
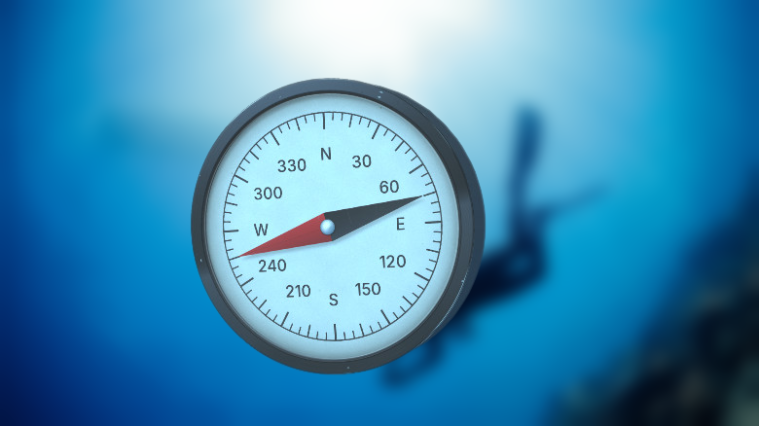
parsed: 255 °
